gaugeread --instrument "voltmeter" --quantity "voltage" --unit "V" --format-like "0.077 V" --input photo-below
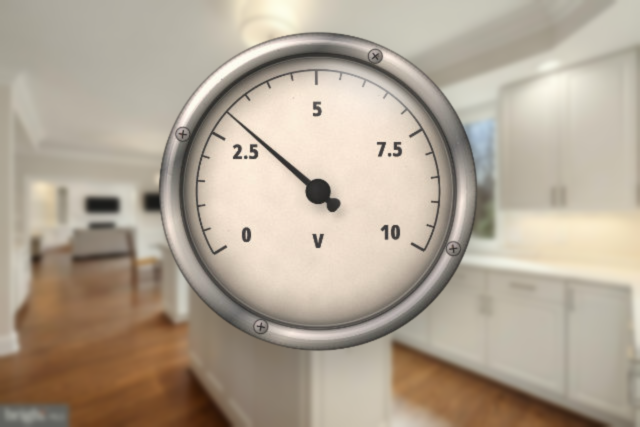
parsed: 3 V
